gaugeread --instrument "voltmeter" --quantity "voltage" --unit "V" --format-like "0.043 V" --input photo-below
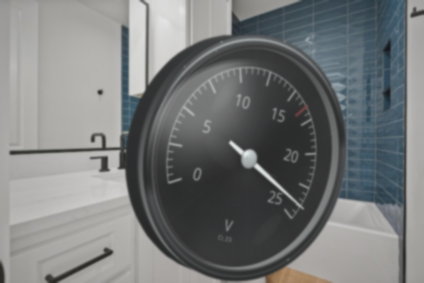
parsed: 24 V
